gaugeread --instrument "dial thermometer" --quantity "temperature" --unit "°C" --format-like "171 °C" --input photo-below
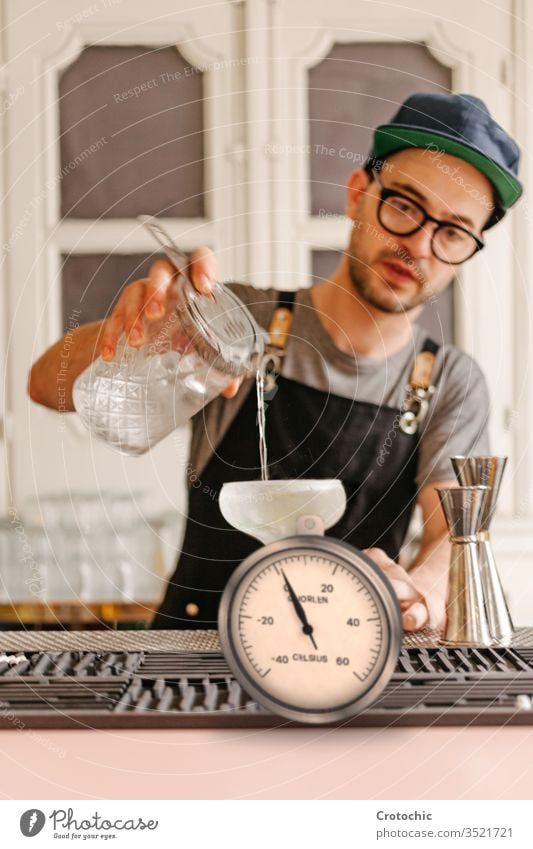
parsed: 2 °C
